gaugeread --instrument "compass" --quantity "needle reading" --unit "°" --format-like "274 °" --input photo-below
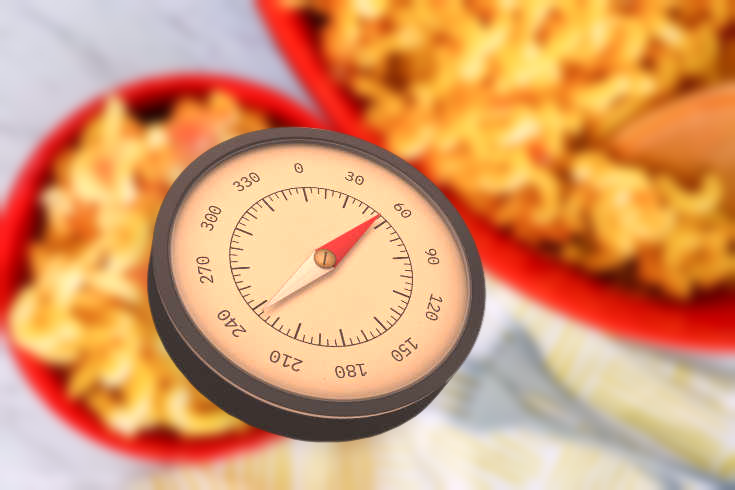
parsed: 55 °
